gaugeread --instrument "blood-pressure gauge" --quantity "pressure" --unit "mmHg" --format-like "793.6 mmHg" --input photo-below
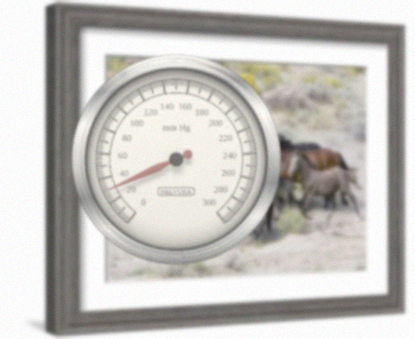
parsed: 30 mmHg
